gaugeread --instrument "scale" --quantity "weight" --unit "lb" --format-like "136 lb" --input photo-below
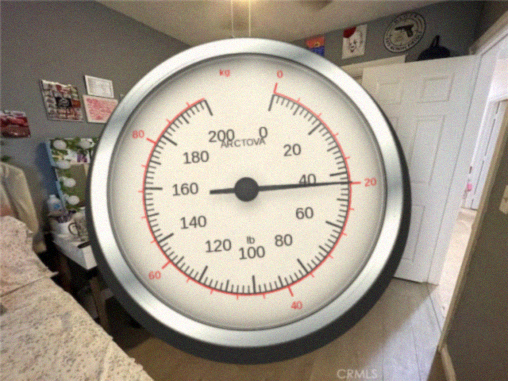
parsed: 44 lb
